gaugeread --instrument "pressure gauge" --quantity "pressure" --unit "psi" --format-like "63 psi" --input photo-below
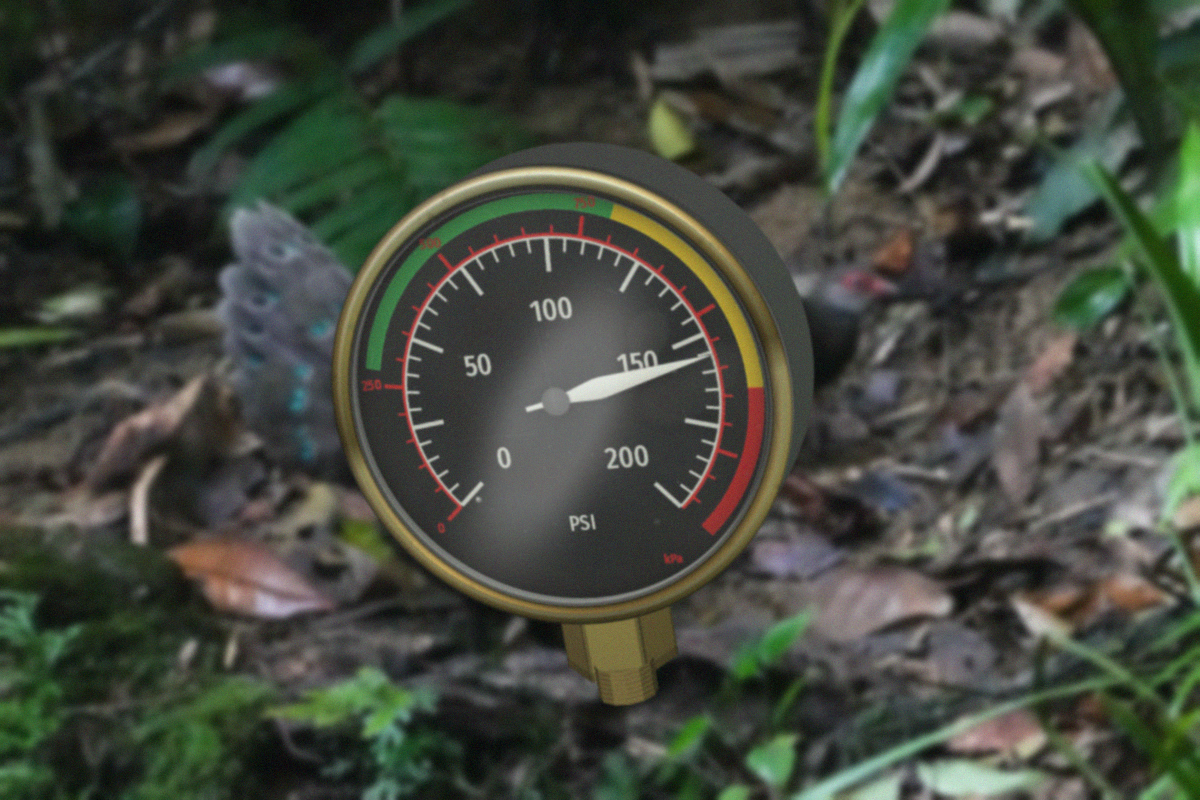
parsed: 155 psi
